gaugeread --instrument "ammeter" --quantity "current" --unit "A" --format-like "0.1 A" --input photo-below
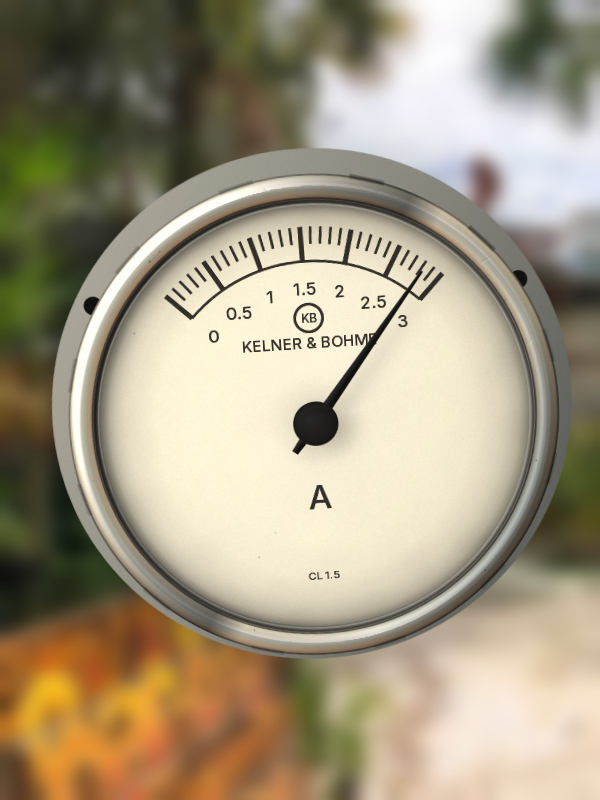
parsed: 2.8 A
